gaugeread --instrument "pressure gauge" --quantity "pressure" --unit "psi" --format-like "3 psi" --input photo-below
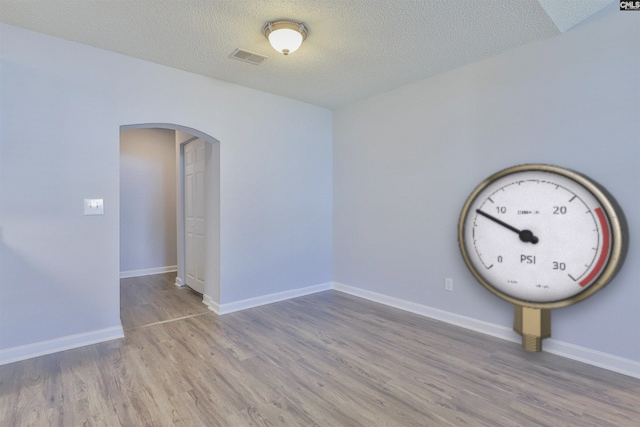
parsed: 8 psi
